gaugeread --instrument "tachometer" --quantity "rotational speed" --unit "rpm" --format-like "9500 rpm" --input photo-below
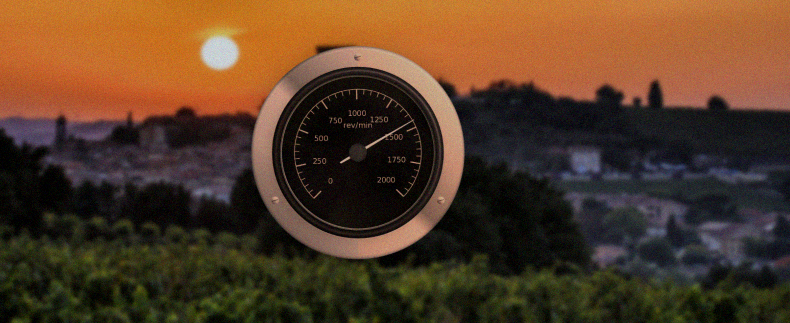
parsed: 1450 rpm
